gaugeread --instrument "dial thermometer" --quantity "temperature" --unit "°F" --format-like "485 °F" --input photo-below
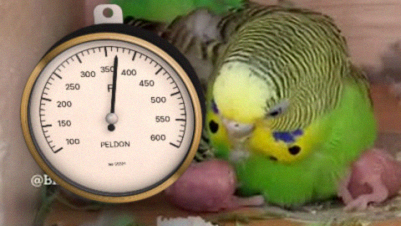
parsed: 370 °F
